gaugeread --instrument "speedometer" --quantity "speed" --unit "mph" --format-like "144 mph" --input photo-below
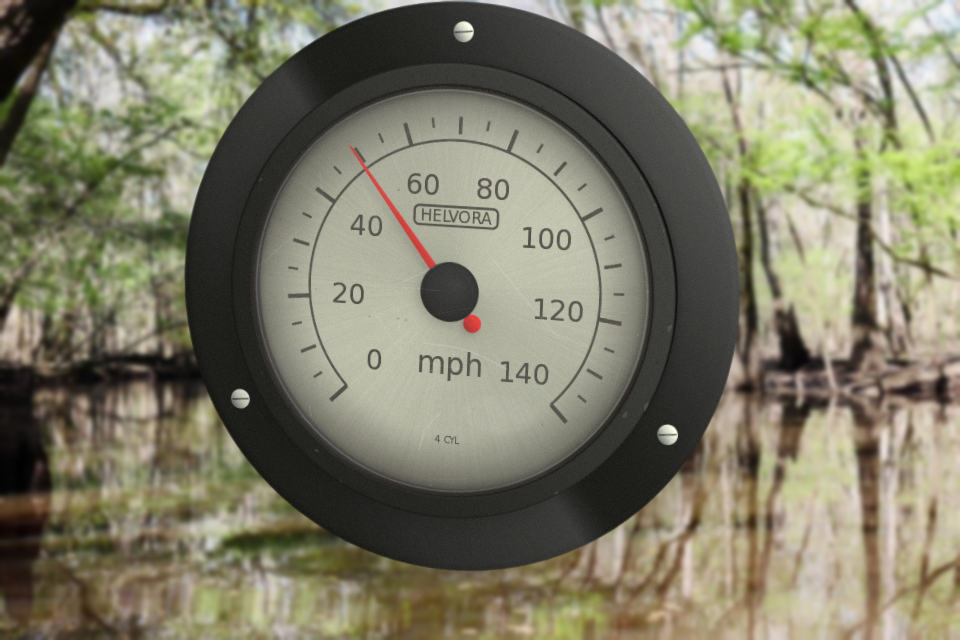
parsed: 50 mph
